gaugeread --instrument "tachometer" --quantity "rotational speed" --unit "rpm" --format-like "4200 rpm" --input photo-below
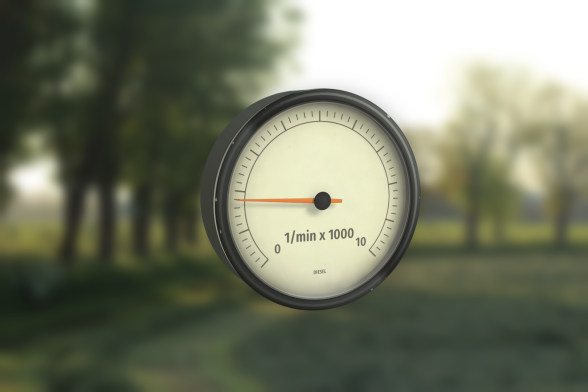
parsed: 1800 rpm
